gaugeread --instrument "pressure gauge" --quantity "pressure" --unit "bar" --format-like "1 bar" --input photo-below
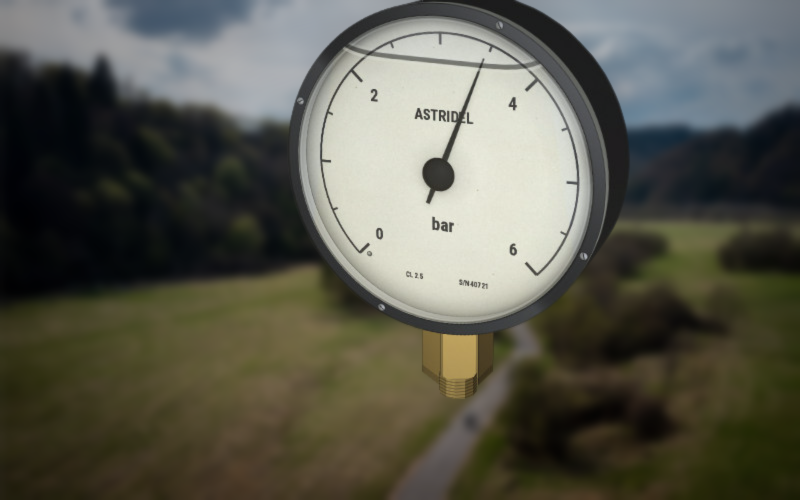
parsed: 3.5 bar
